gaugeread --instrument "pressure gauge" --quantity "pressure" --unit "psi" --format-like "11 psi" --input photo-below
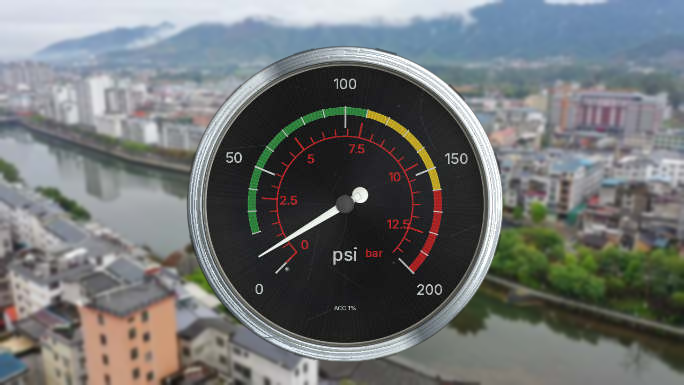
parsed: 10 psi
